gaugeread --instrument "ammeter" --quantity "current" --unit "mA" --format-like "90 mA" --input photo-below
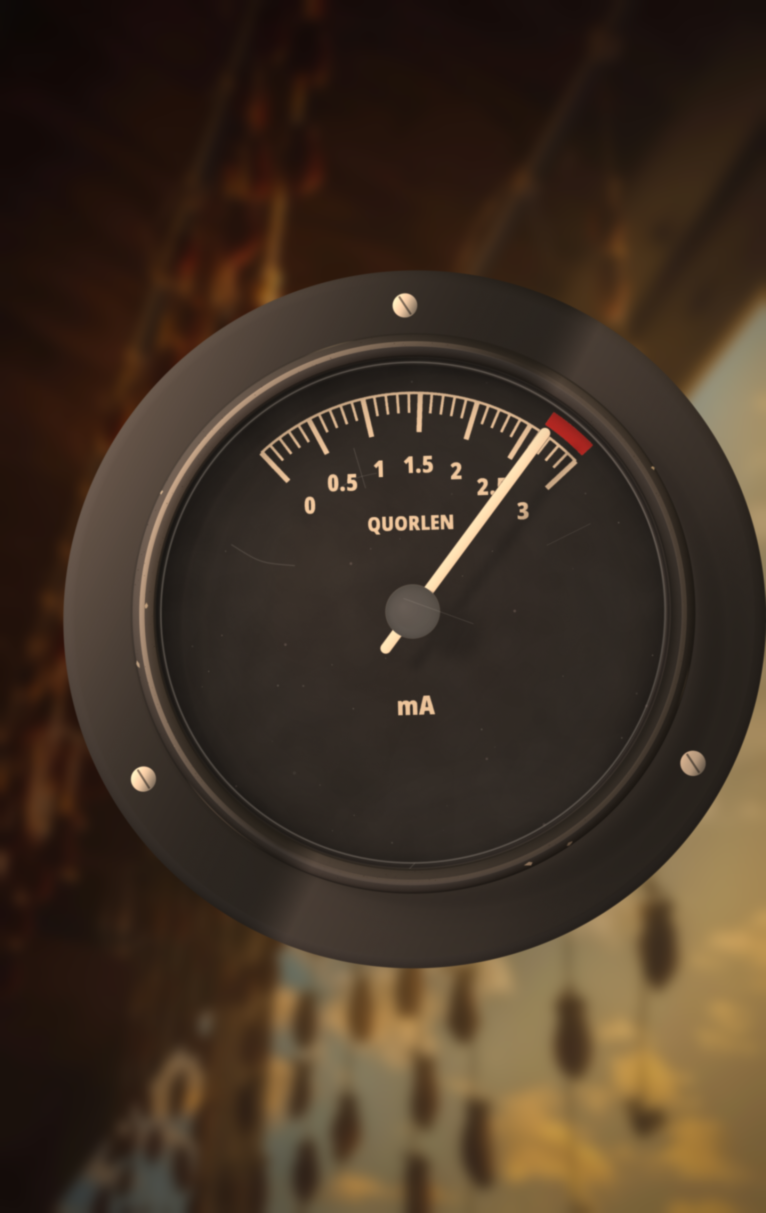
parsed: 2.65 mA
